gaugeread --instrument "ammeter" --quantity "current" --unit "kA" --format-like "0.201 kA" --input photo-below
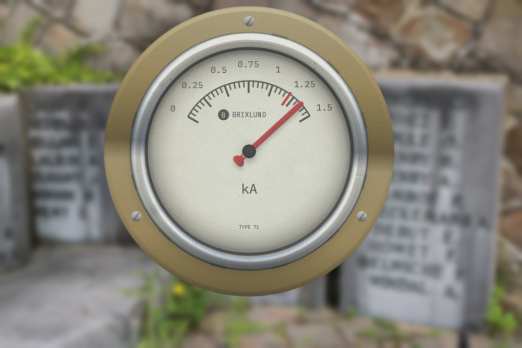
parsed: 1.35 kA
